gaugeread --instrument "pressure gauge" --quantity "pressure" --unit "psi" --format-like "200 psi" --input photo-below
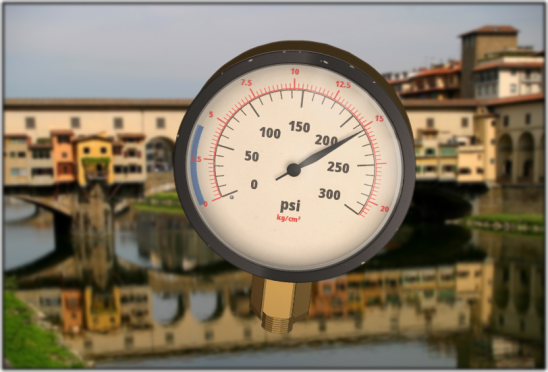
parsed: 215 psi
